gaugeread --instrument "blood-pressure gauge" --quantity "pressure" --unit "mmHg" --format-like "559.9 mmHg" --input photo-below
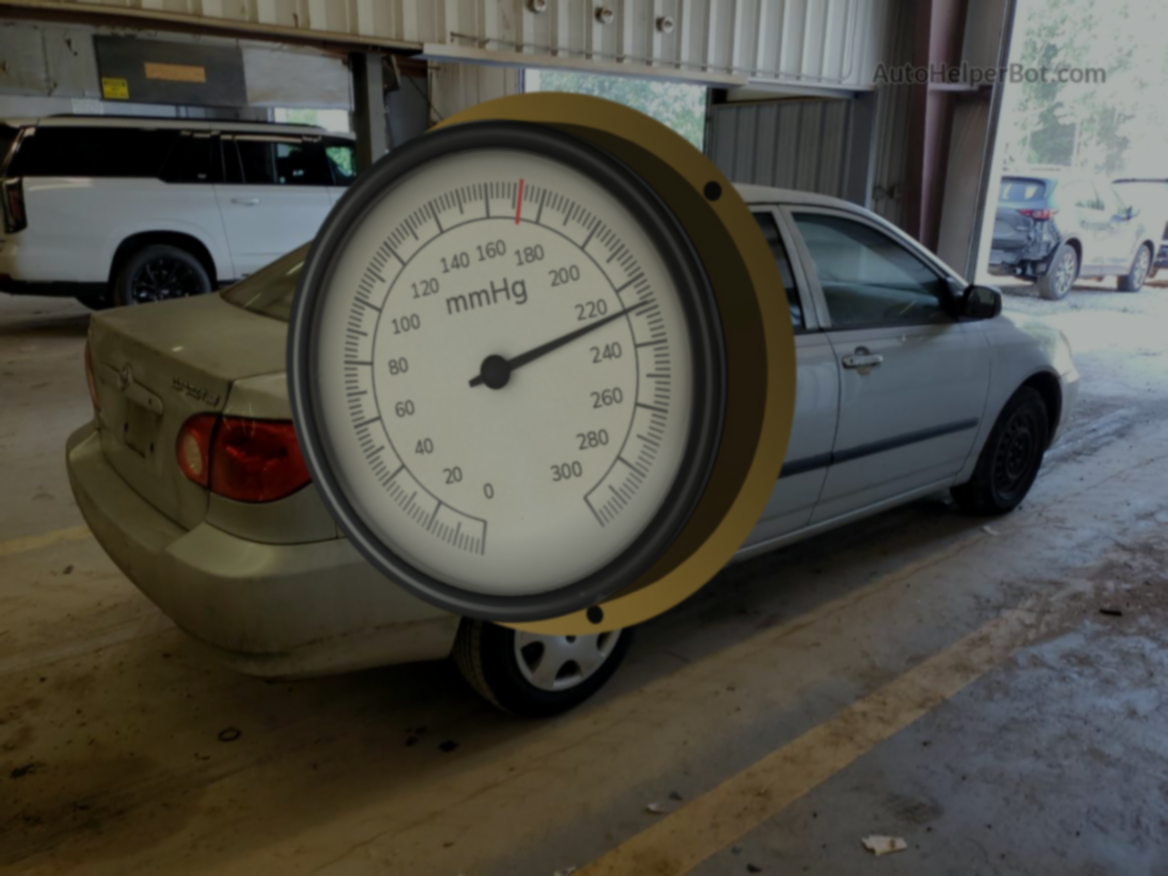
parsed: 228 mmHg
